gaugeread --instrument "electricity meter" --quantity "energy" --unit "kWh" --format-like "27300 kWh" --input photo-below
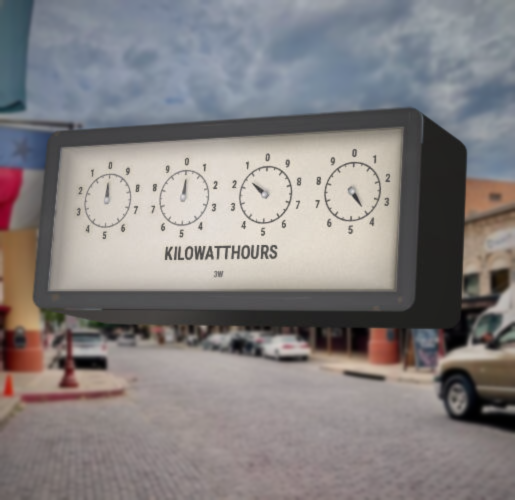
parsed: 14 kWh
